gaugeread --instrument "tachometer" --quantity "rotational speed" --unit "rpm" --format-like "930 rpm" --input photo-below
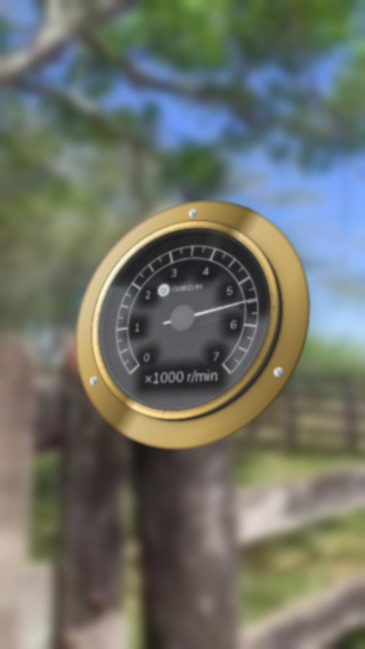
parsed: 5500 rpm
